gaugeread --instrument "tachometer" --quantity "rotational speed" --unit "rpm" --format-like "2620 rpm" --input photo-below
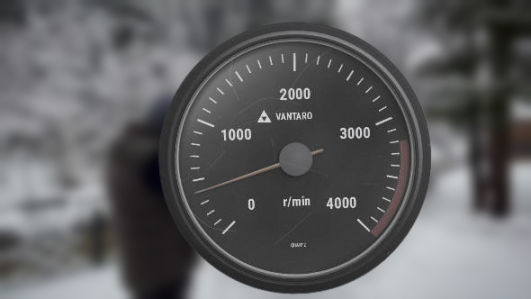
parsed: 400 rpm
